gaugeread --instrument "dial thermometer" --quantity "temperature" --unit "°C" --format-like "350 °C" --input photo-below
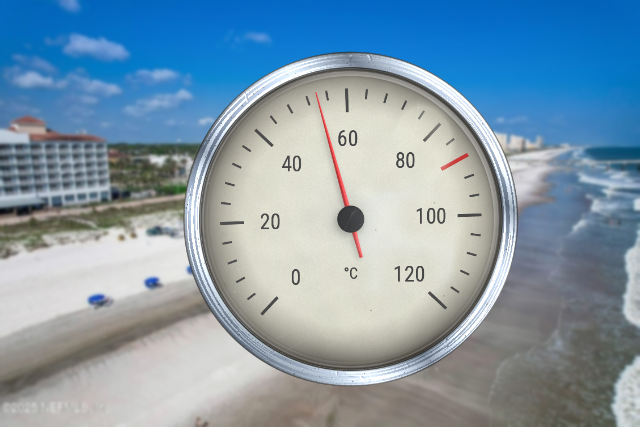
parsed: 54 °C
